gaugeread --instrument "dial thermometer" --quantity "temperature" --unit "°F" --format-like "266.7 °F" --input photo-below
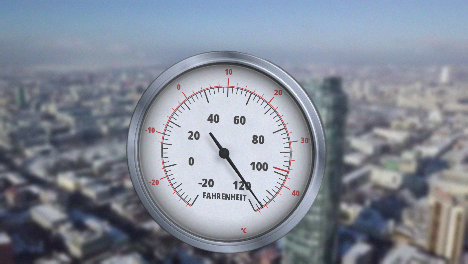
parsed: 116 °F
